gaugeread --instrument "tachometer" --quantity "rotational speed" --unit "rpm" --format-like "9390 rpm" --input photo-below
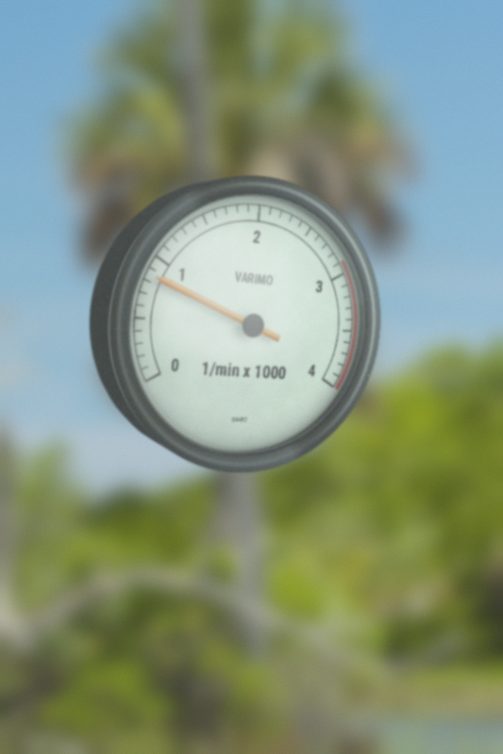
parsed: 850 rpm
